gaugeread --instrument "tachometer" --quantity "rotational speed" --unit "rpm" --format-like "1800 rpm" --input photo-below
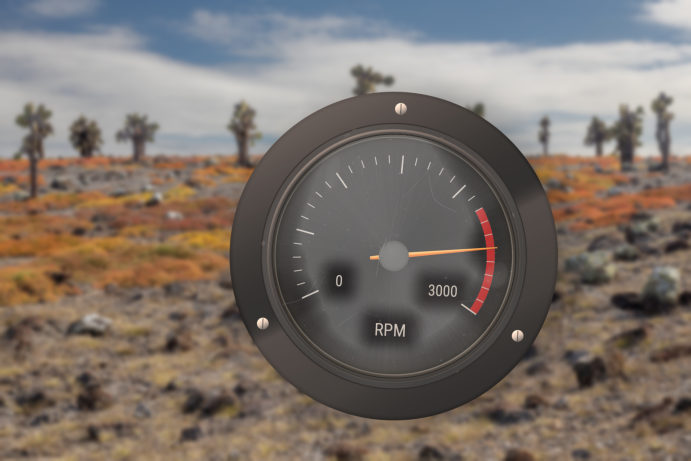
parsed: 2500 rpm
